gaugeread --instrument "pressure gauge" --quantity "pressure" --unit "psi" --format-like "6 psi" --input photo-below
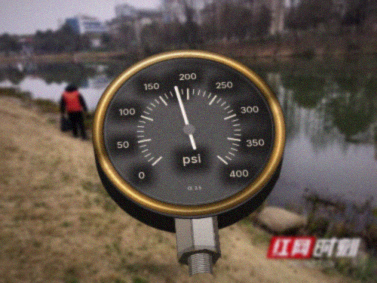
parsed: 180 psi
